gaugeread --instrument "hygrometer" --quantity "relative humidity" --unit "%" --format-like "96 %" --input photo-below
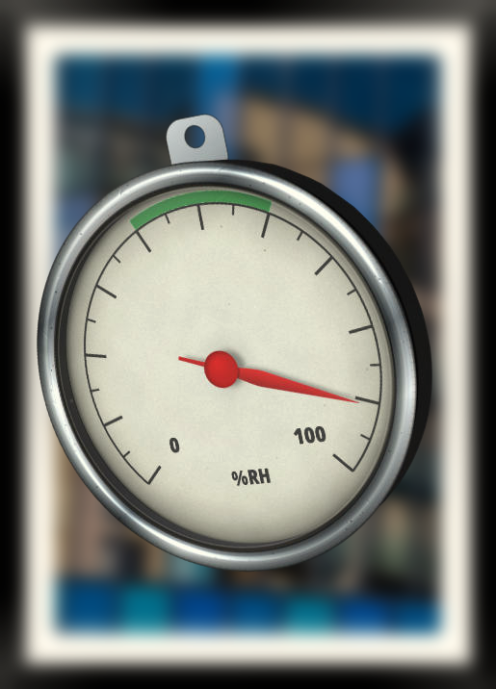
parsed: 90 %
